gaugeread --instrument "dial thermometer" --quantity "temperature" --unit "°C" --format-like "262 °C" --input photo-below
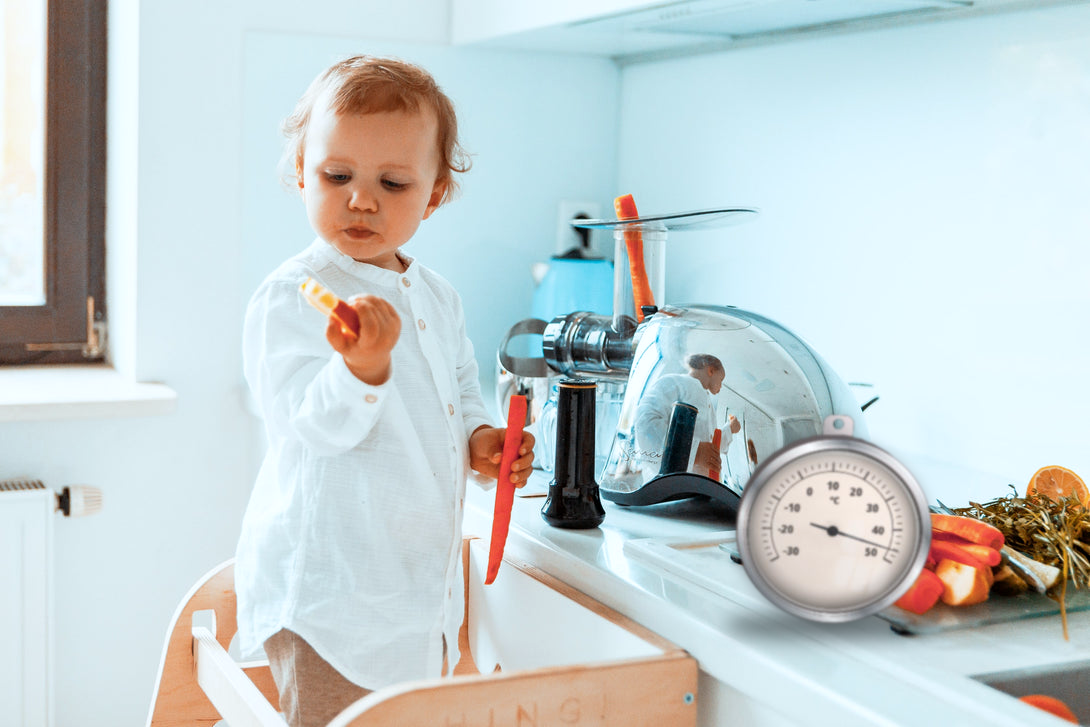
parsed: 46 °C
